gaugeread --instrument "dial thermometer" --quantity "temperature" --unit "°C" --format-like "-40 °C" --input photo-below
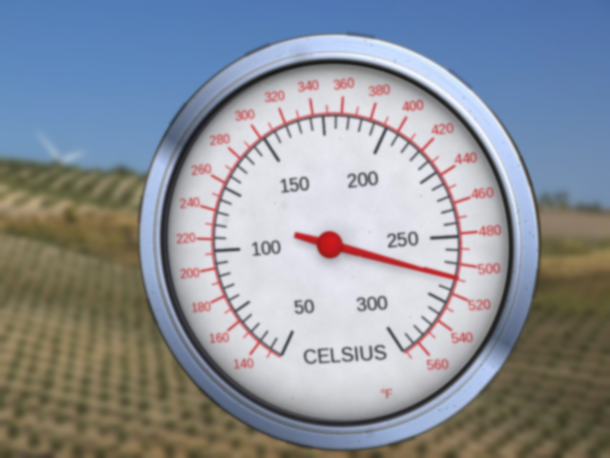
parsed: 265 °C
